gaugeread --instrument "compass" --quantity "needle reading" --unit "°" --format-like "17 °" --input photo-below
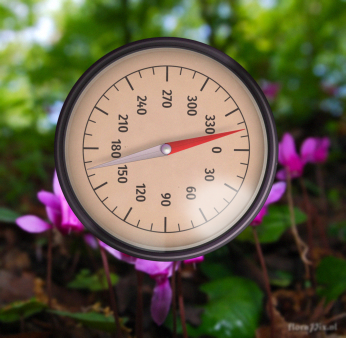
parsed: 345 °
